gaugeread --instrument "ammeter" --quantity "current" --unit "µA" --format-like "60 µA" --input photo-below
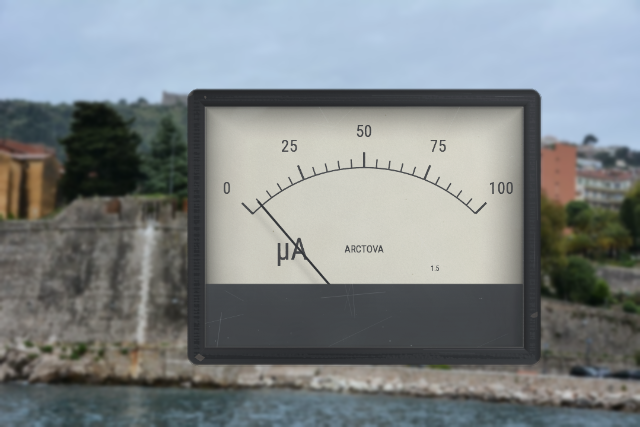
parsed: 5 µA
